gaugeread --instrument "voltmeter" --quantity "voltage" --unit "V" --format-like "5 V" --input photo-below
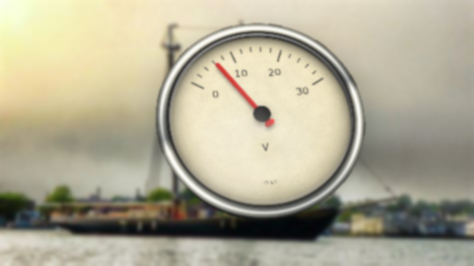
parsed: 6 V
